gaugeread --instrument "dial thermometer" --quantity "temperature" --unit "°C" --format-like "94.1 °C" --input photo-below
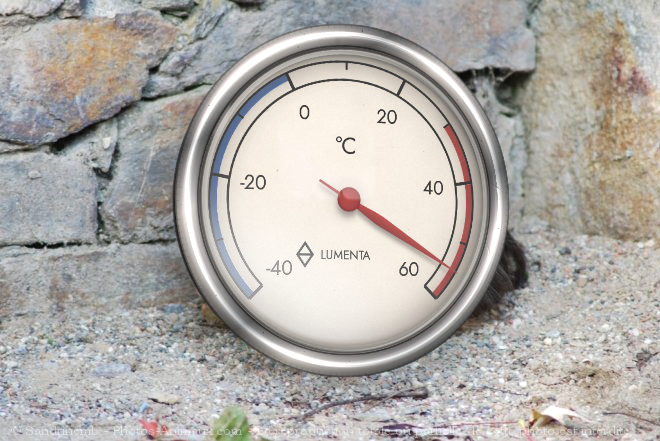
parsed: 55 °C
